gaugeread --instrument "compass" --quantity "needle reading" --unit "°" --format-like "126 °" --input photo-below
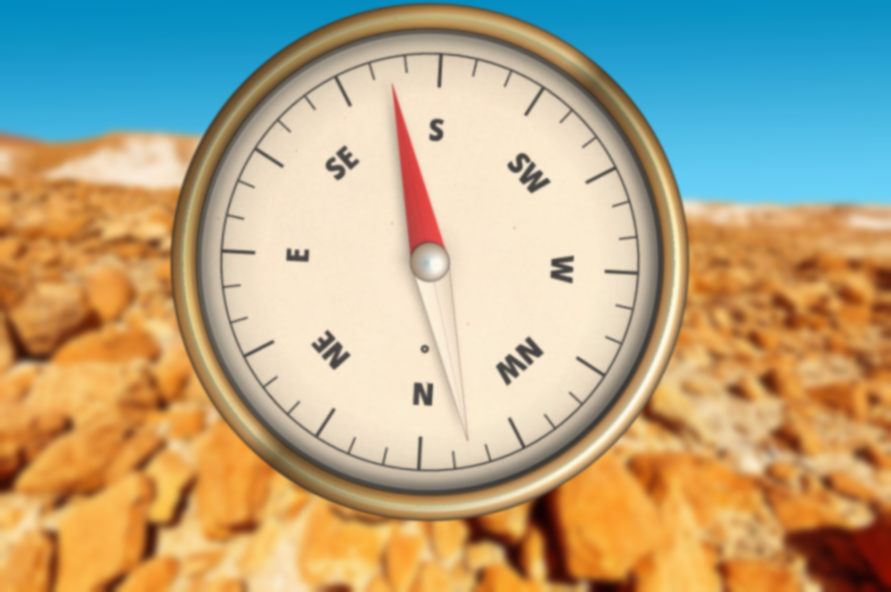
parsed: 165 °
